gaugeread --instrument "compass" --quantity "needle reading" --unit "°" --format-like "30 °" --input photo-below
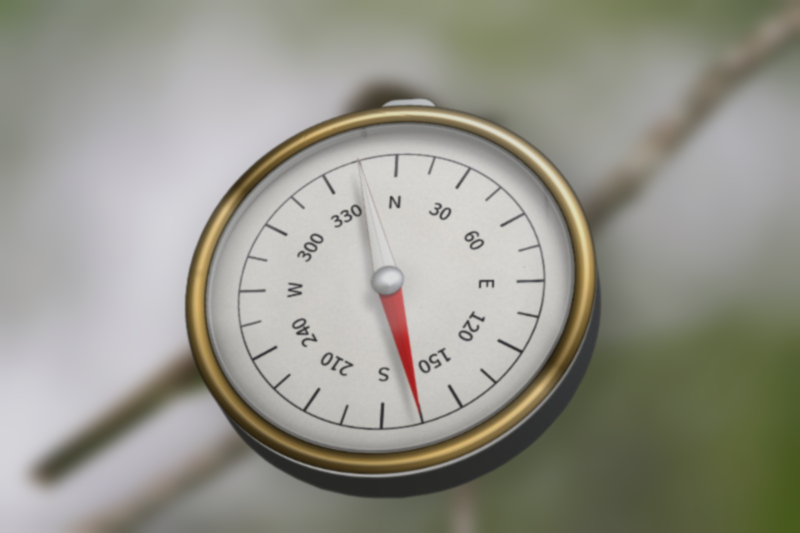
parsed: 165 °
